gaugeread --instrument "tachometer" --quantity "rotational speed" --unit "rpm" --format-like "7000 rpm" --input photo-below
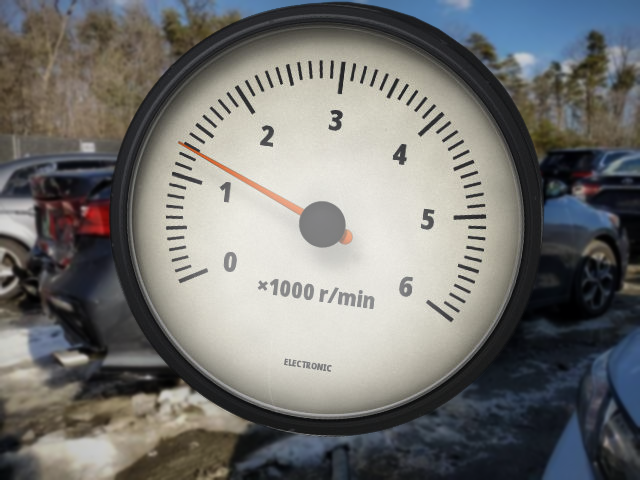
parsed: 1300 rpm
